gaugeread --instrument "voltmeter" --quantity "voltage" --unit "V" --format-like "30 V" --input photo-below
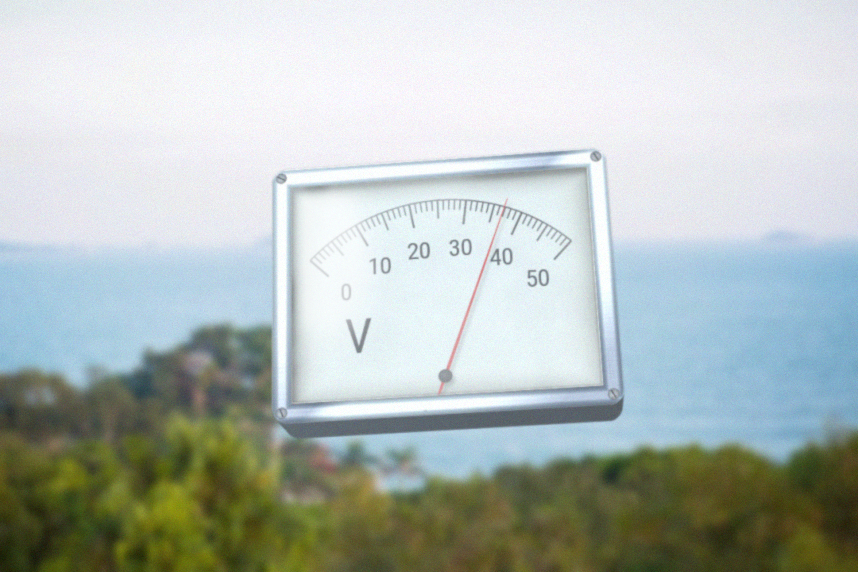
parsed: 37 V
